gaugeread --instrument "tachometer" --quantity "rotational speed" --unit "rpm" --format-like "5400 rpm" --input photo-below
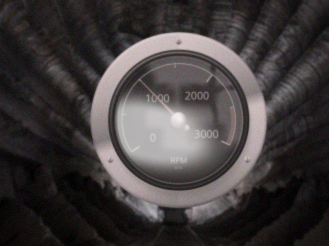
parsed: 1000 rpm
